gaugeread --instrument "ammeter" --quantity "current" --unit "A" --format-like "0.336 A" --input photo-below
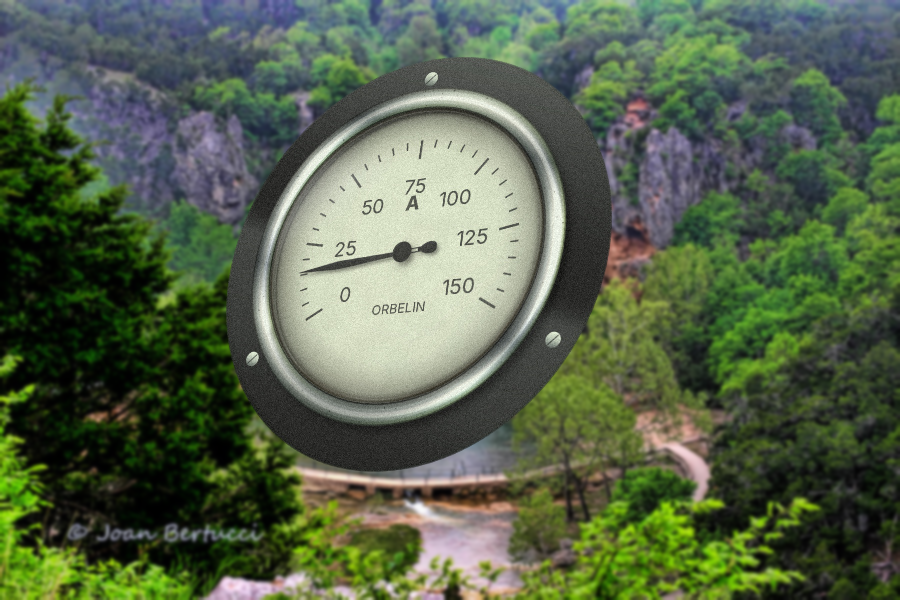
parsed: 15 A
